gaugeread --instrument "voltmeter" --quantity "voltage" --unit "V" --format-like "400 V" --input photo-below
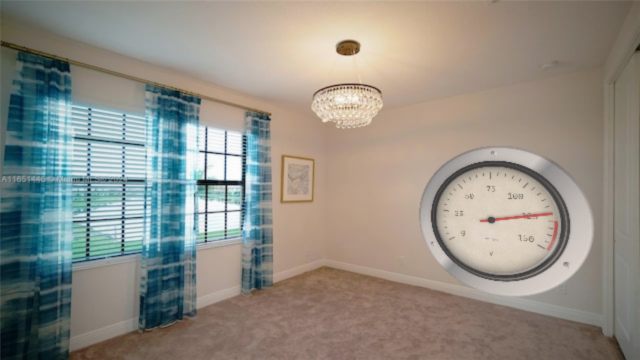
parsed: 125 V
